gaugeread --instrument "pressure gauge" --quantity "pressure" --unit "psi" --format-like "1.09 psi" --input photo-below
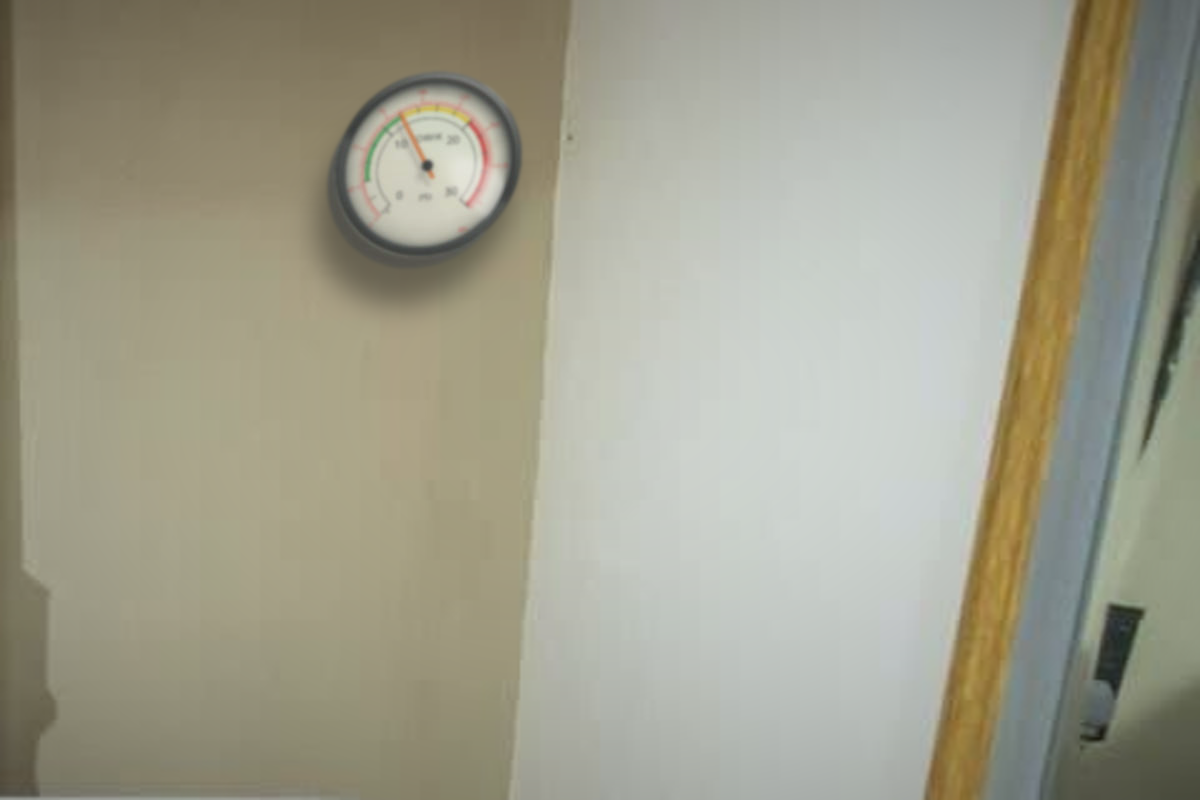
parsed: 12 psi
